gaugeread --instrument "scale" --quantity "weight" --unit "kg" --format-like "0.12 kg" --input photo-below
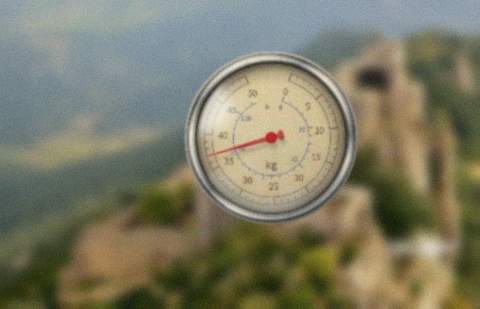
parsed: 37 kg
